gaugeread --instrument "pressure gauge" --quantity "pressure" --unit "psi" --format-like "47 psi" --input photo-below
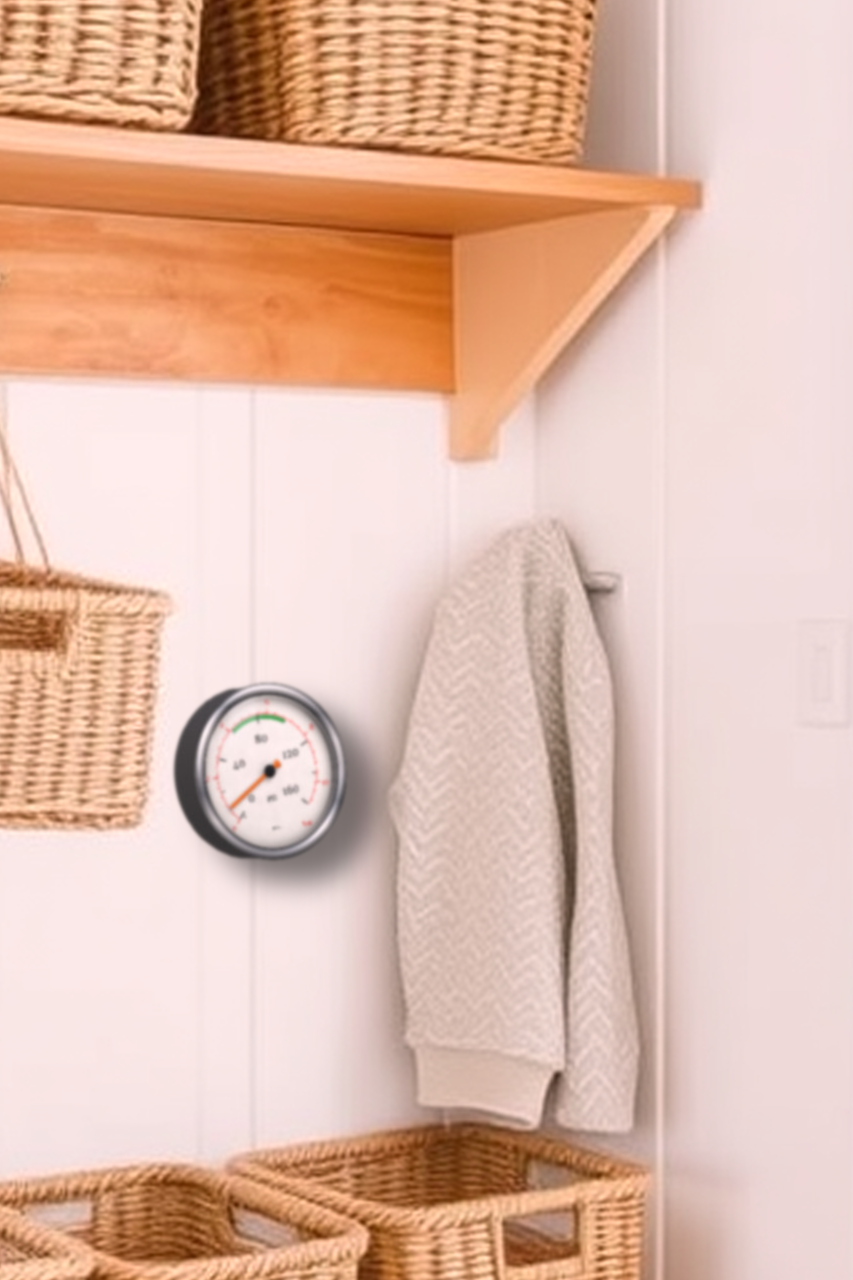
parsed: 10 psi
